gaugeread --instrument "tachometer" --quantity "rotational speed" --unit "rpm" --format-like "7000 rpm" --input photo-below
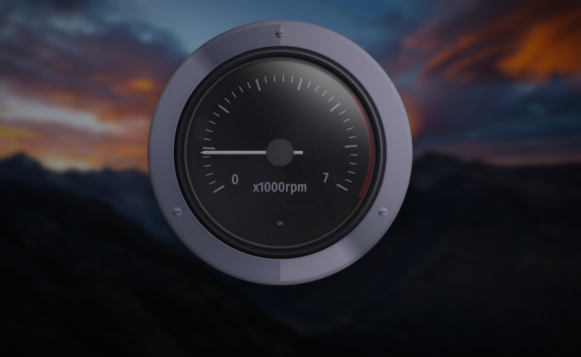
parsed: 900 rpm
